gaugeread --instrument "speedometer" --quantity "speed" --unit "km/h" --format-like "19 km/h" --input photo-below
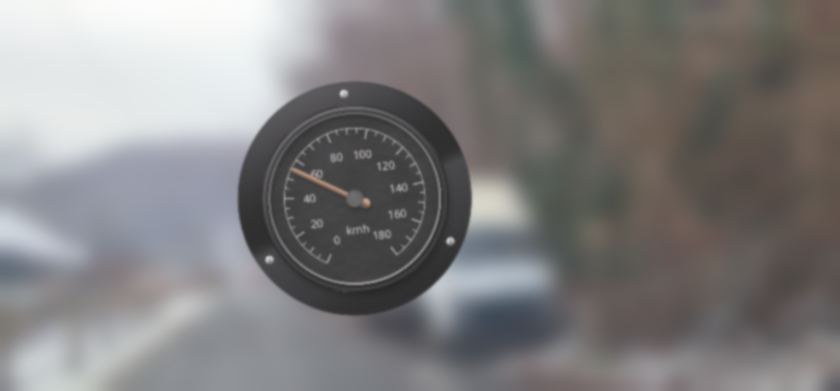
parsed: 55 km/h
